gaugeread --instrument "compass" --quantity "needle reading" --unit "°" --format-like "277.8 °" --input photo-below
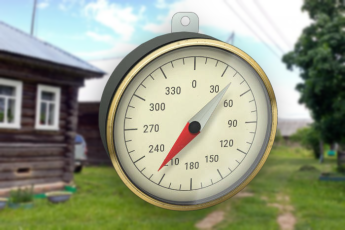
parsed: 220 °
